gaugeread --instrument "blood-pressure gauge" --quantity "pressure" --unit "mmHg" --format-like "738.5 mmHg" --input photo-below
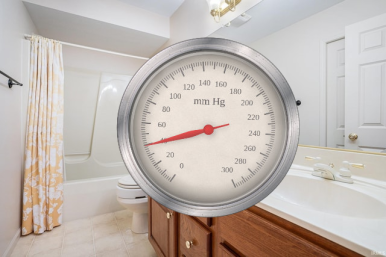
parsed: 40 mmHg
